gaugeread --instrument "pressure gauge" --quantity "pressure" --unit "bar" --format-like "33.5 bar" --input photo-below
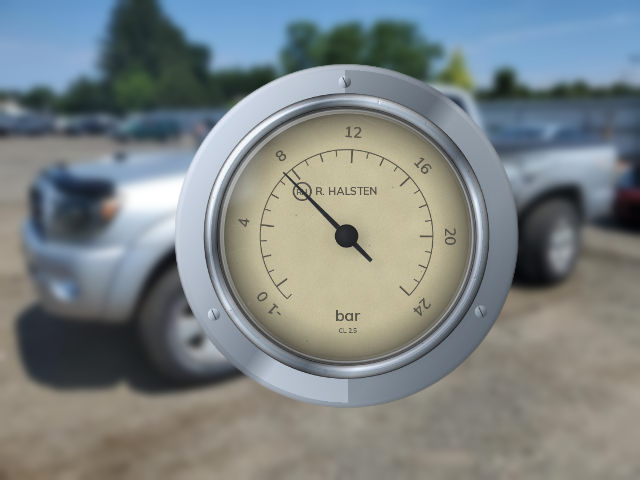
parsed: 7.5 bar
